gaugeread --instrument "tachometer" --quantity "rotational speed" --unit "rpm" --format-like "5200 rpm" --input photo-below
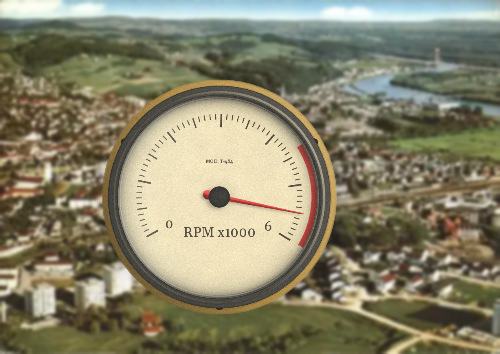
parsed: 5500 rpm
